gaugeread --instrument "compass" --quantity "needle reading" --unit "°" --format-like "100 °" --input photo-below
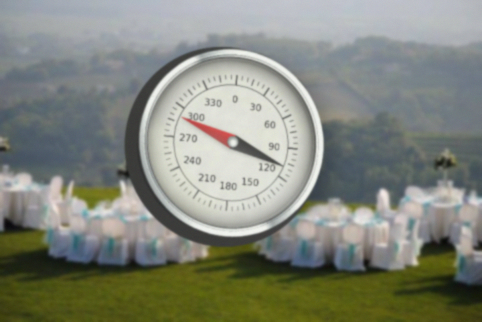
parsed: 290 °
